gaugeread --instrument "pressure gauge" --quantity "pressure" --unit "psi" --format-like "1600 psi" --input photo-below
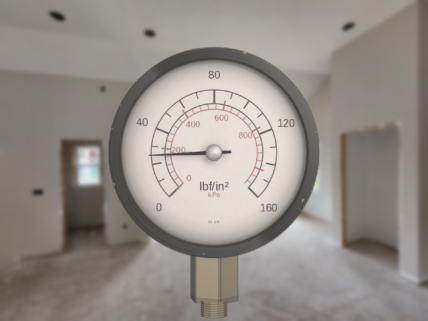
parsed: 25 psi
